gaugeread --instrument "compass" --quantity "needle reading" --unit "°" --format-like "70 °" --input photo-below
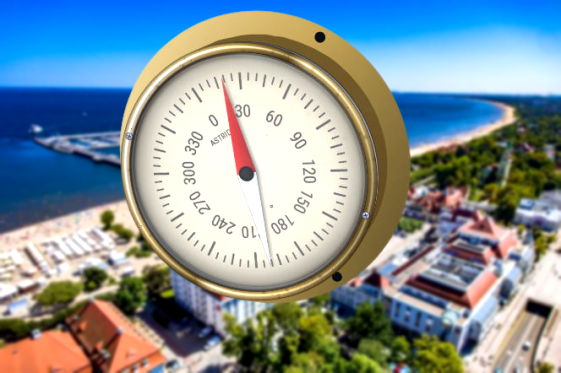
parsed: 20 °
